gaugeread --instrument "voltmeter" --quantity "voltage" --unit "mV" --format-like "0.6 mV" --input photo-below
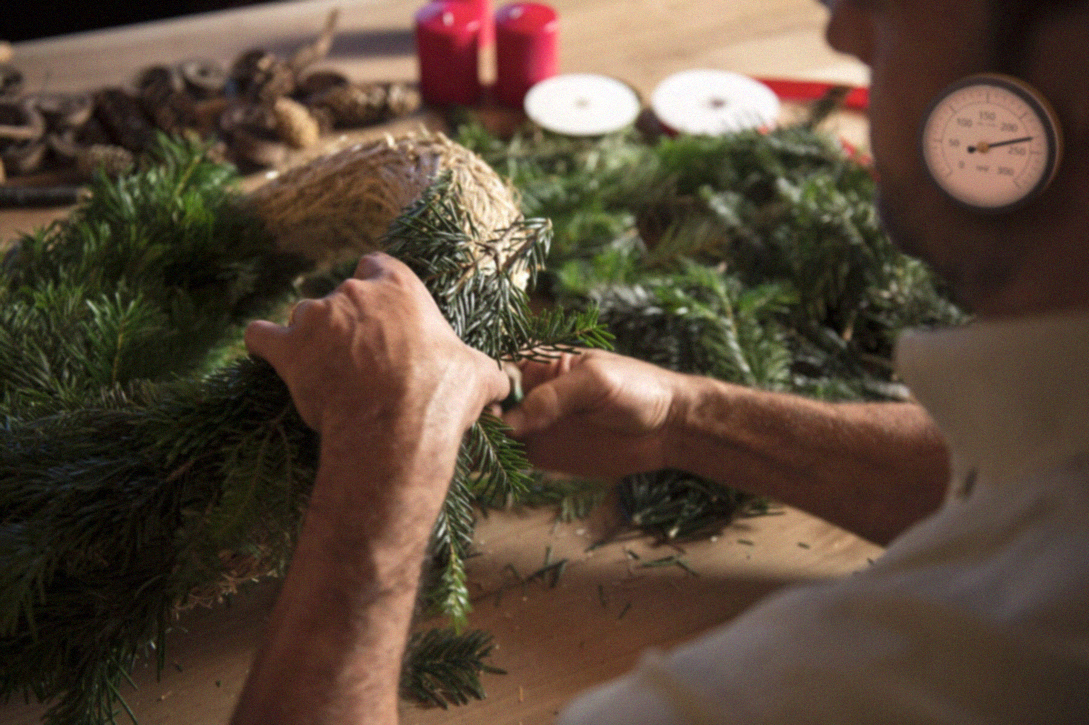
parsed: 230 mV
